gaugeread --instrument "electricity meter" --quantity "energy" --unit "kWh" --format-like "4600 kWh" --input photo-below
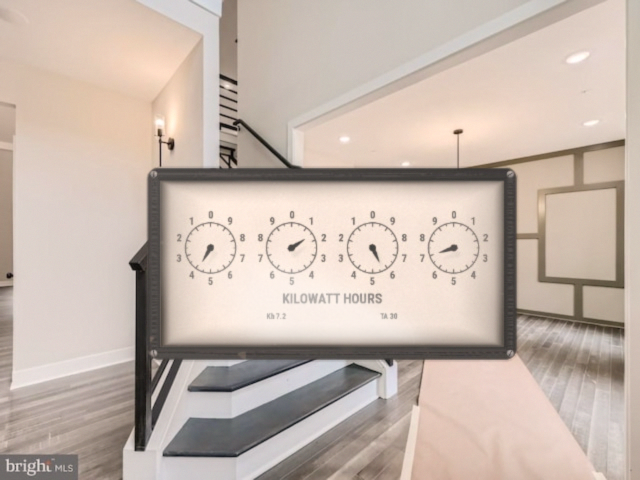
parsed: 4157 kWh
